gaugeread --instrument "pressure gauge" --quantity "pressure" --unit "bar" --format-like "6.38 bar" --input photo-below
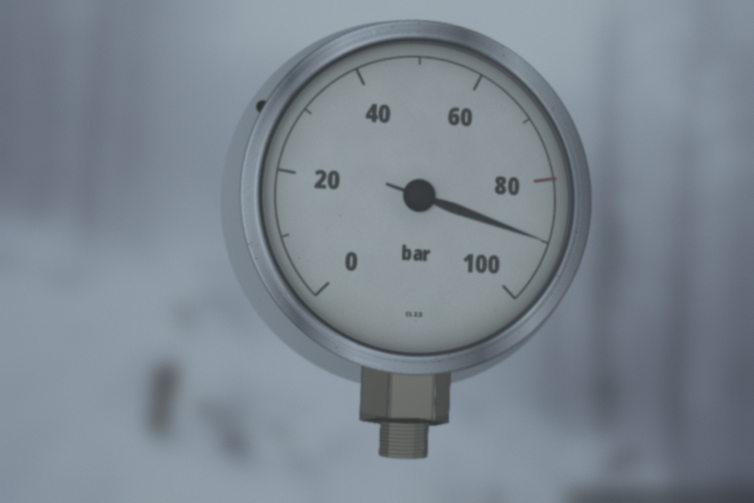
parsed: 90 bar
